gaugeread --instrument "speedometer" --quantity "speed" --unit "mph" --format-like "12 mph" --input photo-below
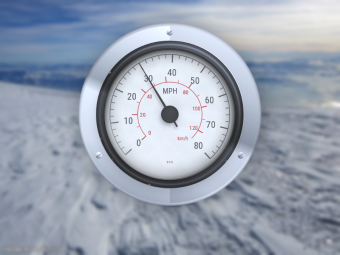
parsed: 30 mph
